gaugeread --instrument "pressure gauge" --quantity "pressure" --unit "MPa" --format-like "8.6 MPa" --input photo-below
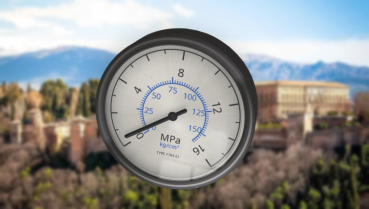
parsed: 0.5 MPa
